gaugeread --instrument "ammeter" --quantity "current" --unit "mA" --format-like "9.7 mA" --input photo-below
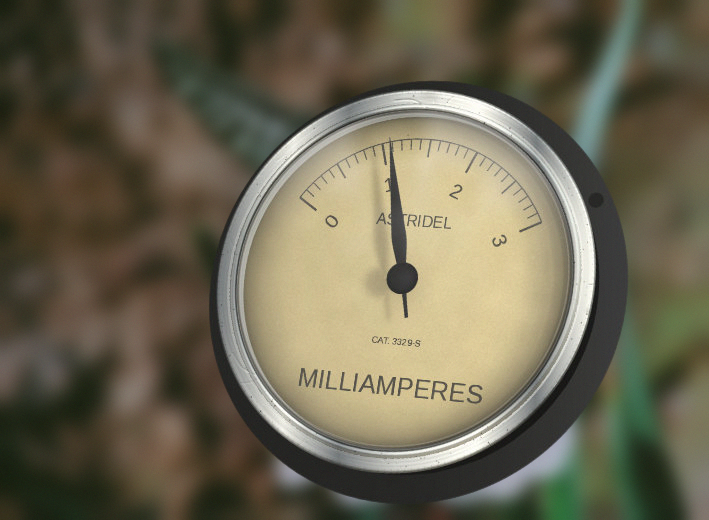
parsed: 1.1 mA
